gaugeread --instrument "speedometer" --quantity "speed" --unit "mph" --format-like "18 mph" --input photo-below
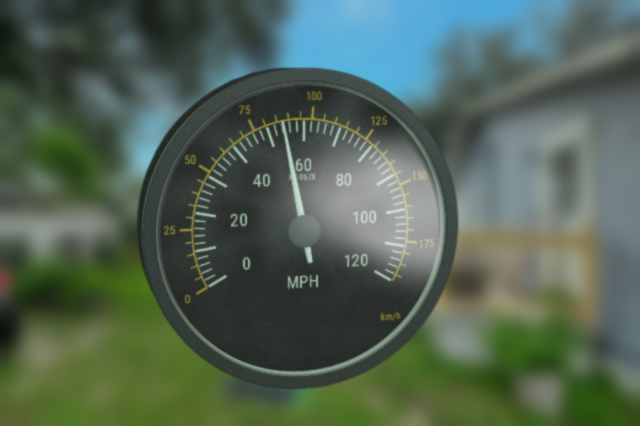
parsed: 54 mph
